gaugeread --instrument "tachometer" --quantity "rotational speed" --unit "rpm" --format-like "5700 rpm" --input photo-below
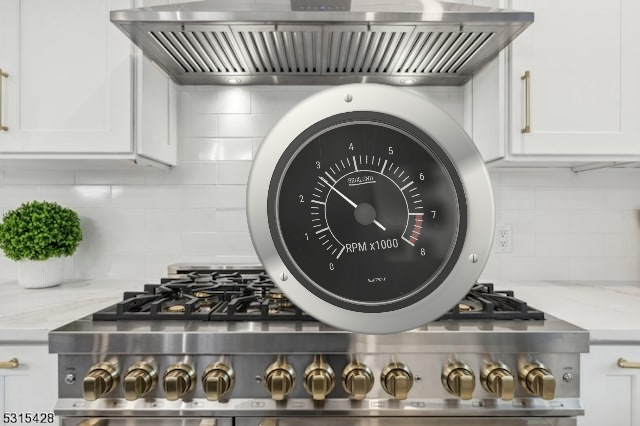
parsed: 2800 rpm
